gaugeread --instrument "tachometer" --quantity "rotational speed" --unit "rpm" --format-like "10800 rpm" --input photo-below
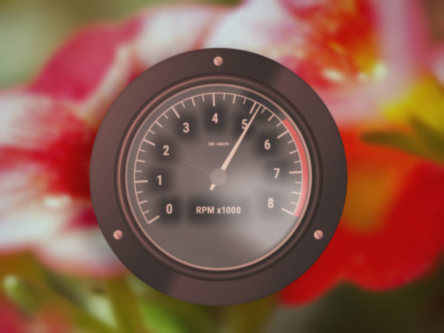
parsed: 5125 rpm
